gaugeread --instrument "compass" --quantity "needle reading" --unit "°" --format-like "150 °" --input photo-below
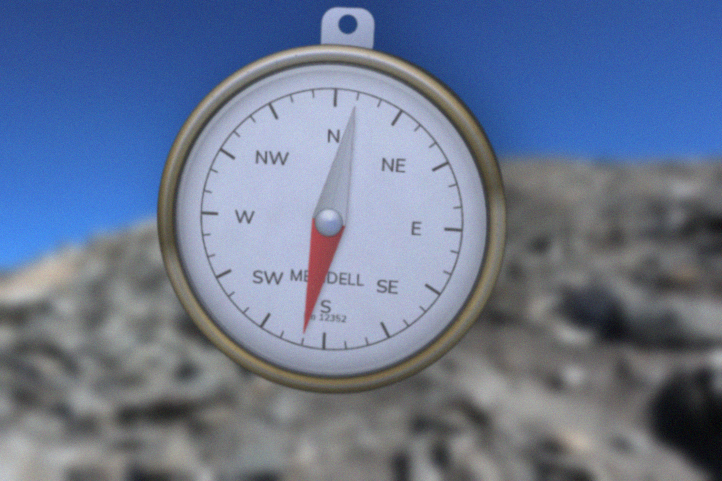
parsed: 190 °
